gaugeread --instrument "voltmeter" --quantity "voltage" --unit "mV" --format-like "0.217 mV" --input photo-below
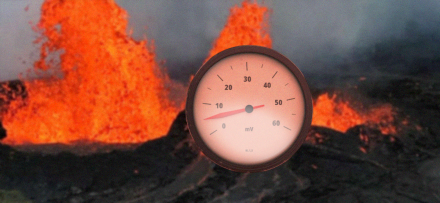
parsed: 5 mV
